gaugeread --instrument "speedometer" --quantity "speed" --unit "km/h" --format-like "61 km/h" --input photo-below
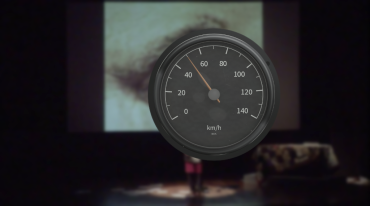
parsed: 50 km/h
